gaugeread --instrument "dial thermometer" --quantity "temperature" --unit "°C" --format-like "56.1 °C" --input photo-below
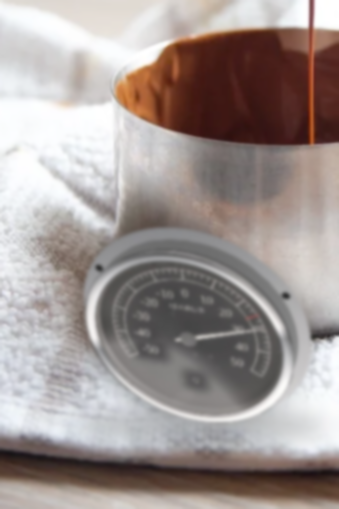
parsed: 30 °C
